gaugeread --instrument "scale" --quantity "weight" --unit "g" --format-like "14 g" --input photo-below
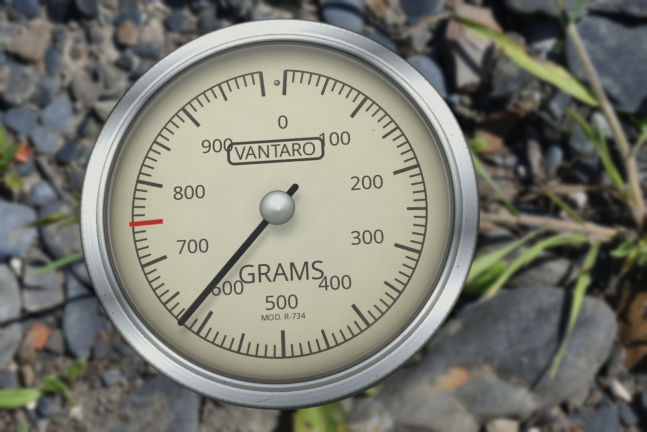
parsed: 620 g
